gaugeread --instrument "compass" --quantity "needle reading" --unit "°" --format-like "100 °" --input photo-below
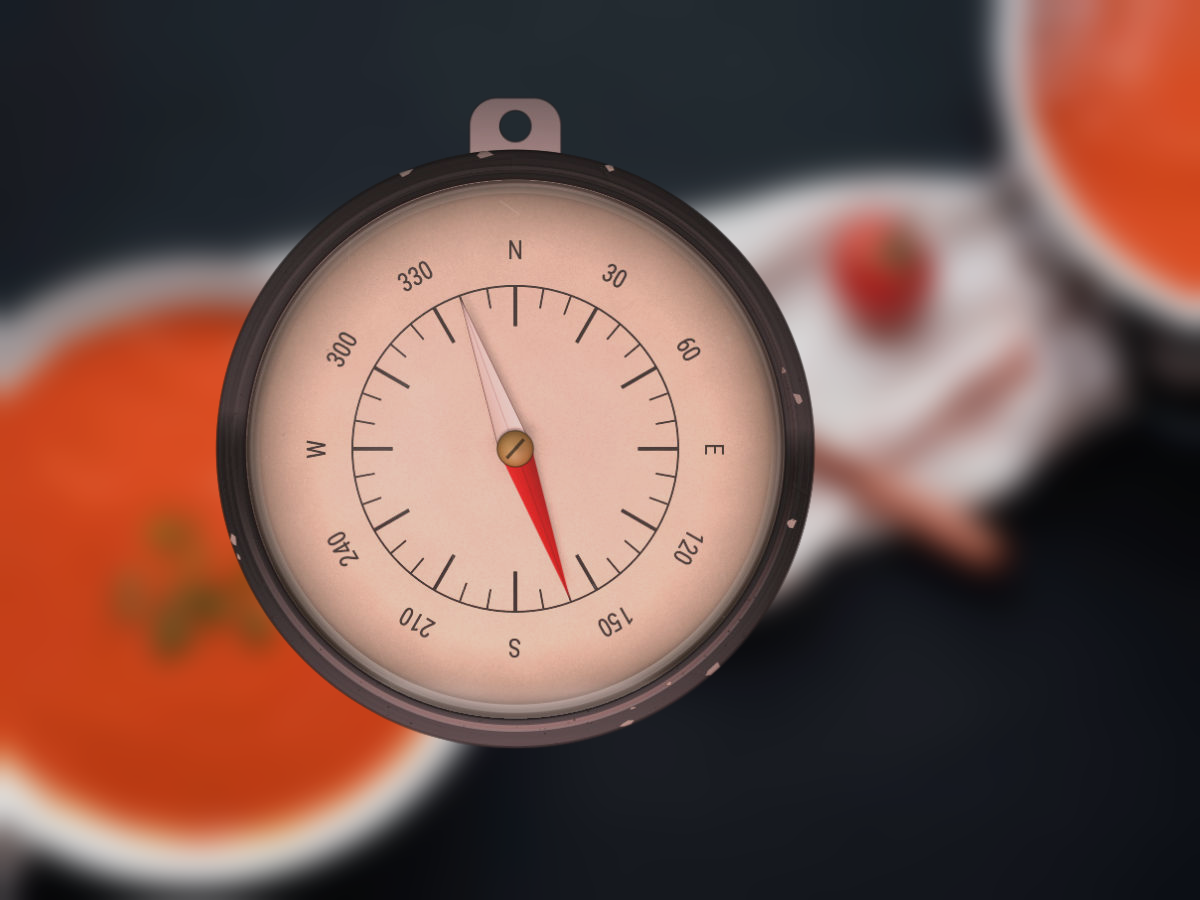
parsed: 160 °
